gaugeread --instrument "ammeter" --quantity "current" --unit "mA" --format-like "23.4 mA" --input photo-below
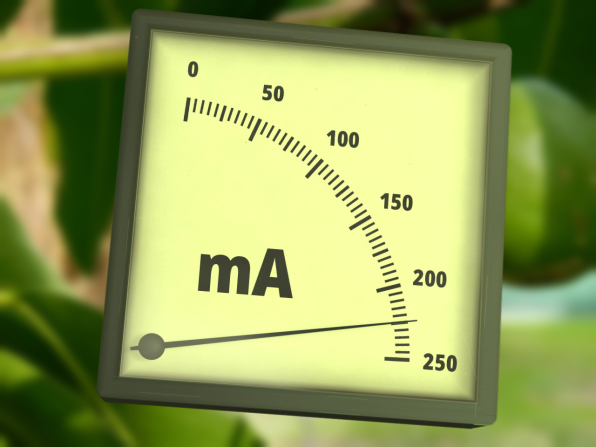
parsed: 225 mA
